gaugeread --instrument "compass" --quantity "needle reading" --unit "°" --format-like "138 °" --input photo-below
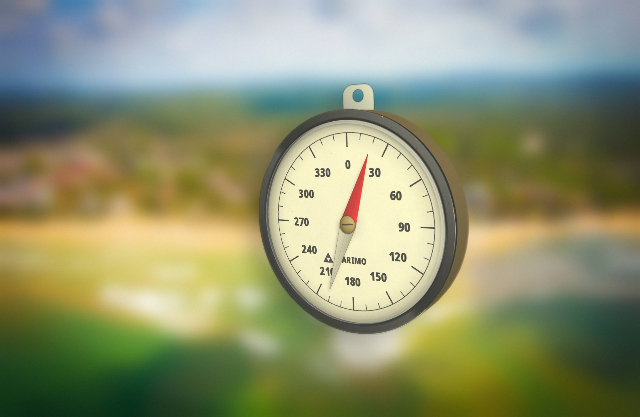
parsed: 20 °
